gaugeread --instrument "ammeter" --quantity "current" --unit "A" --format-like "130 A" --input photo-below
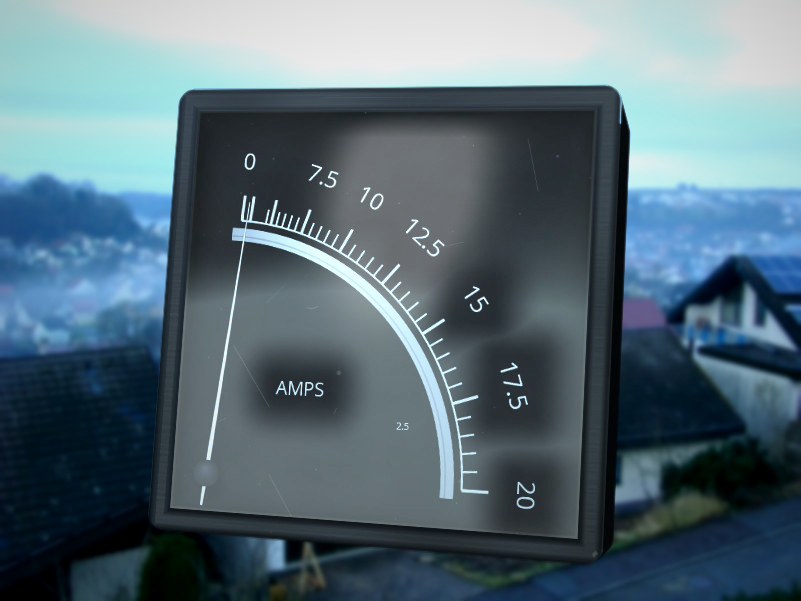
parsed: 2.5 A
